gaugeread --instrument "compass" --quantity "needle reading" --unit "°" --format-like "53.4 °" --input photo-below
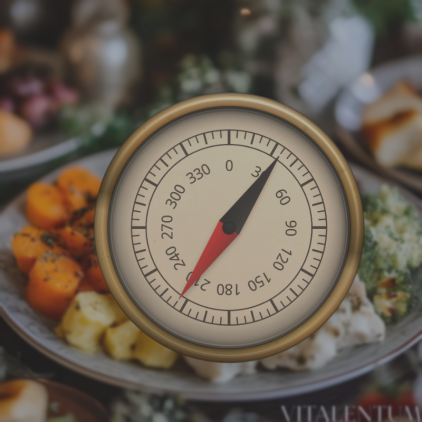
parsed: 215 °
